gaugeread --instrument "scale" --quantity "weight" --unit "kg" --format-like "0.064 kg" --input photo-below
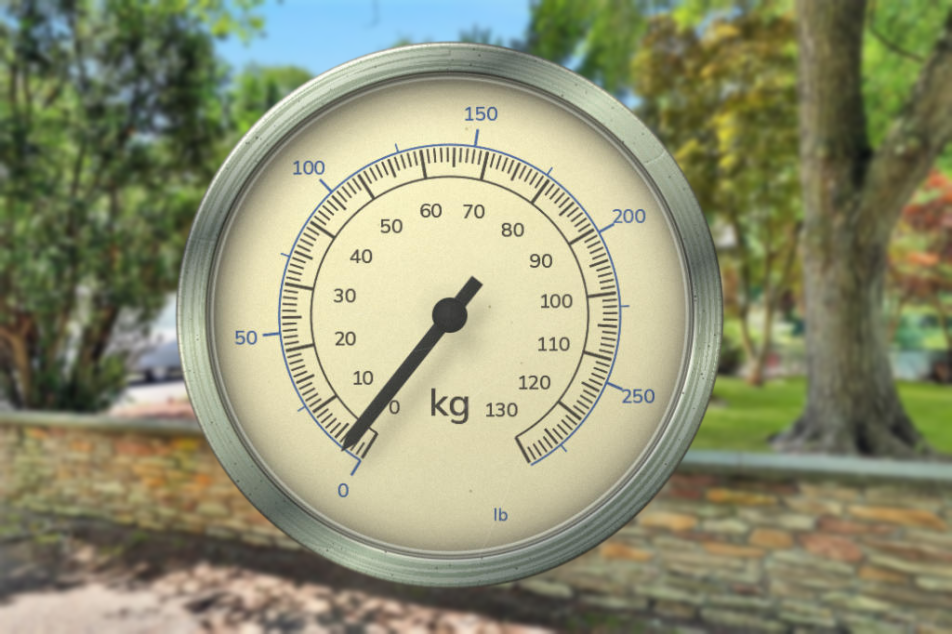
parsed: 3 kg
